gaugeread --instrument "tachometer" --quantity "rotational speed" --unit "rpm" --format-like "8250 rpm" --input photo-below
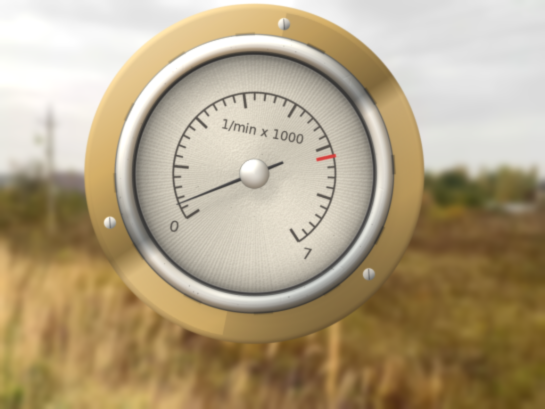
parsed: 300 rpm
